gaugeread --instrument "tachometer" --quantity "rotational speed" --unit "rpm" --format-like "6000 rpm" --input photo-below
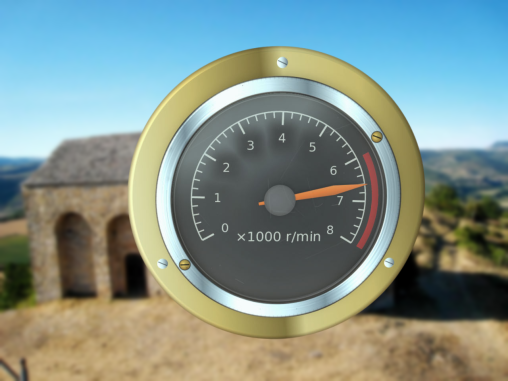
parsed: 6600 rpm
